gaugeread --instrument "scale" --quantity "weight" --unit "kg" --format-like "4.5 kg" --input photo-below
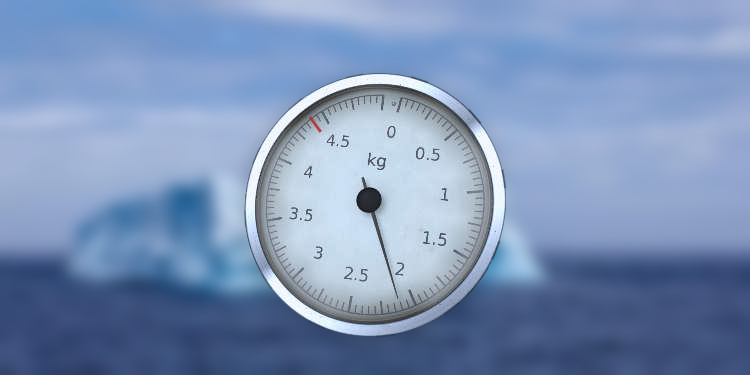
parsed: 2.1 kg
